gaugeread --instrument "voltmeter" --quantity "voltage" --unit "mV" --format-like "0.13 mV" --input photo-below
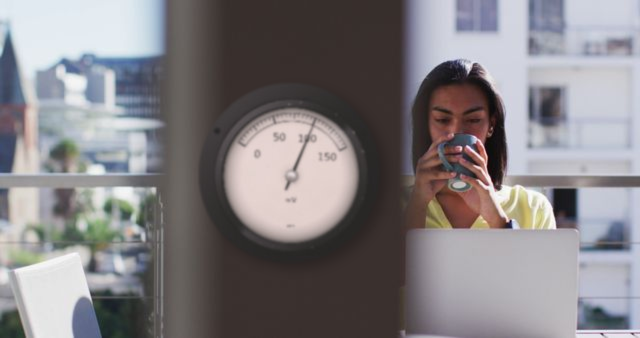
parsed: 100 mV
